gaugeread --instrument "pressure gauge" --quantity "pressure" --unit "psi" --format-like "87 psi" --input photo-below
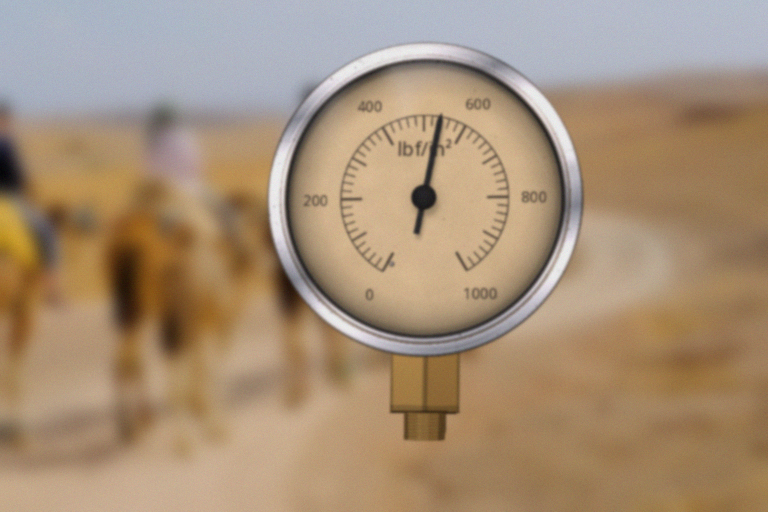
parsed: 540 psi
